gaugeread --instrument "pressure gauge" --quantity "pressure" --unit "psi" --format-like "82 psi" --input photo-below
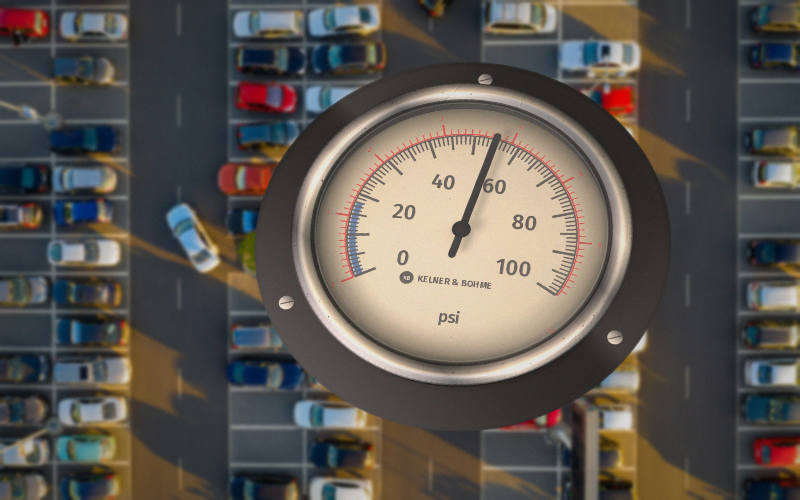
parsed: 55 psi
